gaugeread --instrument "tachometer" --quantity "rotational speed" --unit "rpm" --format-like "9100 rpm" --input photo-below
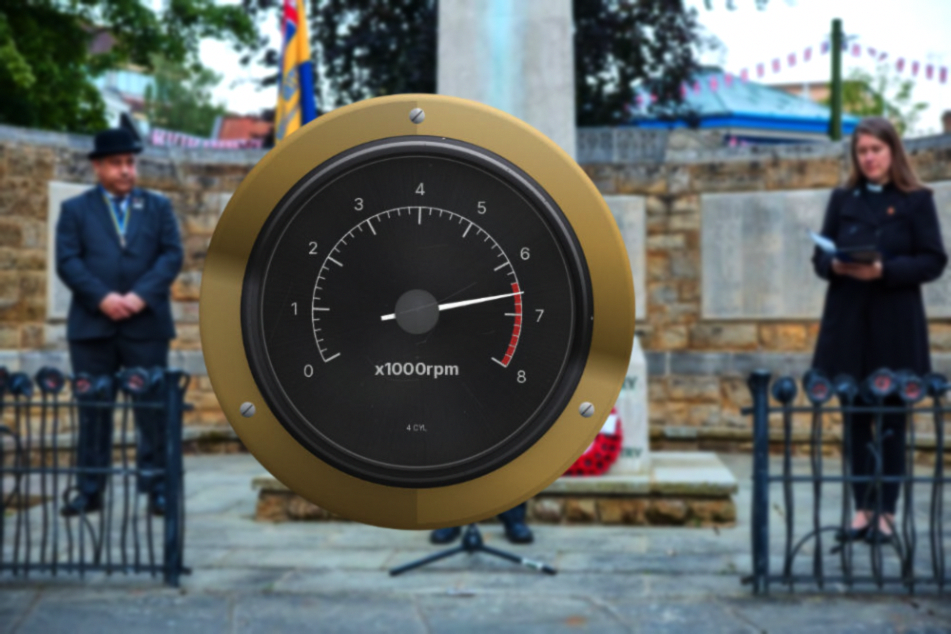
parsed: 6600 rpm
